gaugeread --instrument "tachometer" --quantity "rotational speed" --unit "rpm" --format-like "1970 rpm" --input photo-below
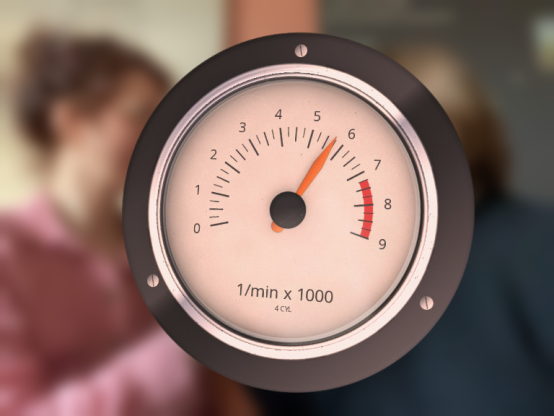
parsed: 5750 rpm
